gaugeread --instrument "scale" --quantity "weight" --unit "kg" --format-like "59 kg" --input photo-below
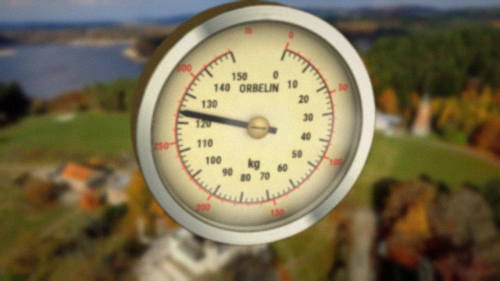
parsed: 124 kg
